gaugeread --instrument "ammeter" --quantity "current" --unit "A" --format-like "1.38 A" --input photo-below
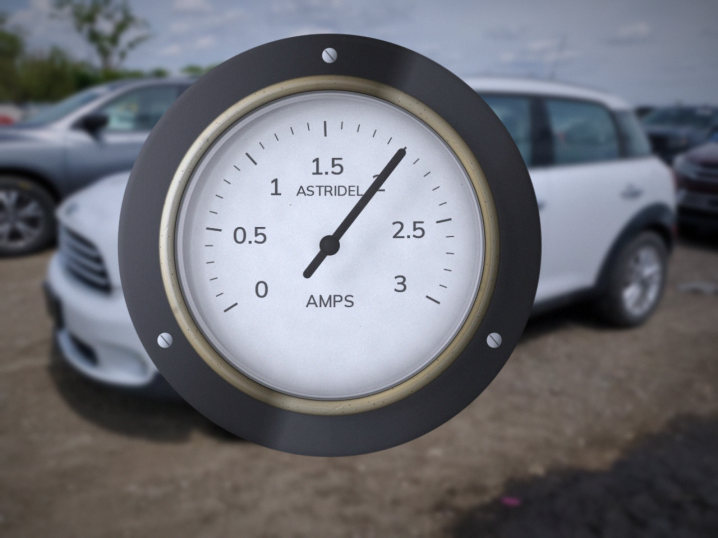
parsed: 2 A
